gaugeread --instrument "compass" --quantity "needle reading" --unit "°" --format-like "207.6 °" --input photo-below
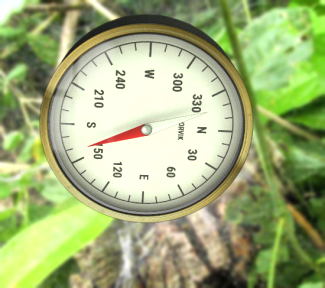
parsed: 160 °
